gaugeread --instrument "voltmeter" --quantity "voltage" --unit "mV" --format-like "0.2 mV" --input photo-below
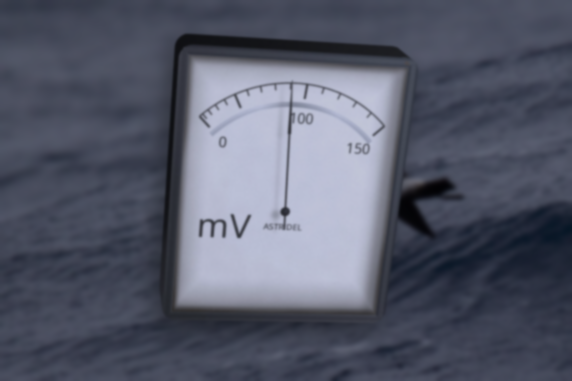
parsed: 90 mV
